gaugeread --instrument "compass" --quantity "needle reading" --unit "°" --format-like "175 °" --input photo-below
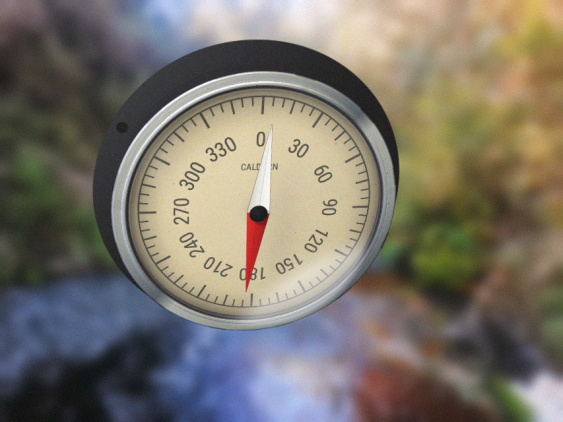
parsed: 185 °
